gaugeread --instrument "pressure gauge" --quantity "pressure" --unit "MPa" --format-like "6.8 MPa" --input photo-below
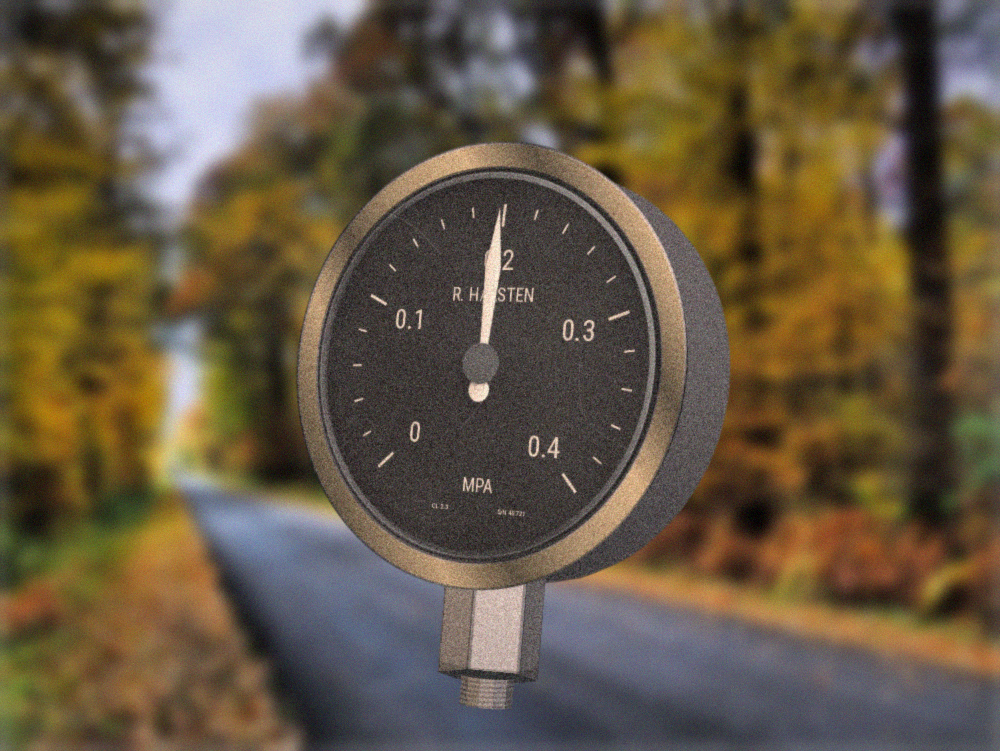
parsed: 0.2 MPa
